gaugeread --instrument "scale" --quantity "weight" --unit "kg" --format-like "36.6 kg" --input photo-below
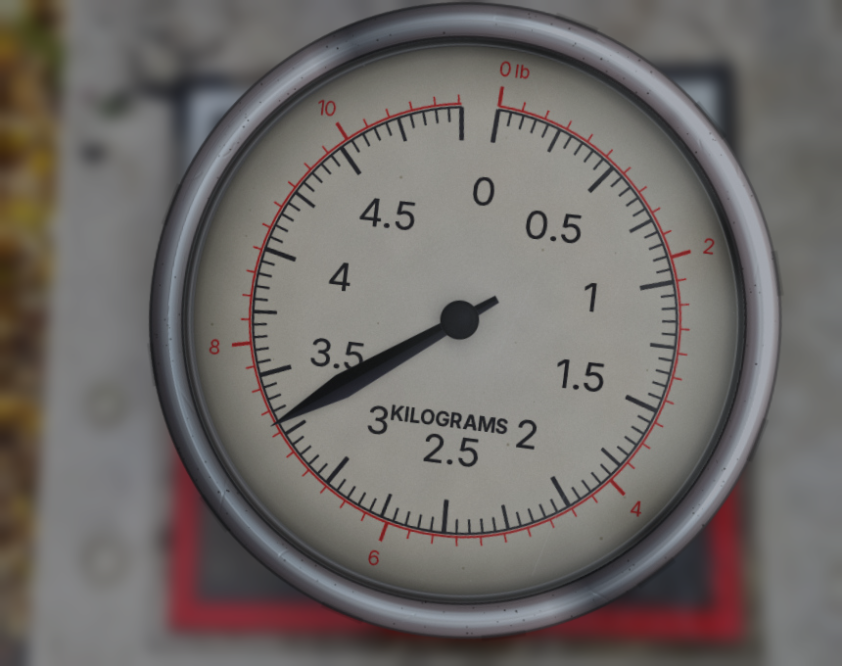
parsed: 3.3 kg
